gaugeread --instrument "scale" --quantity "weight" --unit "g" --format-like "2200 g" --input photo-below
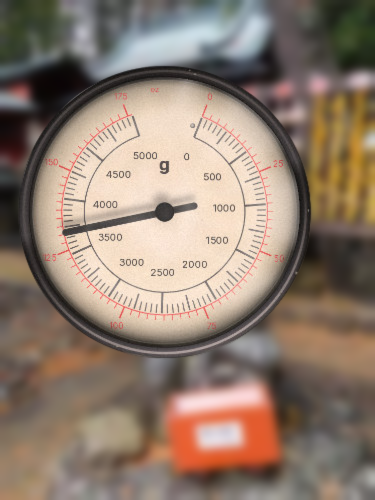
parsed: 3700 g
